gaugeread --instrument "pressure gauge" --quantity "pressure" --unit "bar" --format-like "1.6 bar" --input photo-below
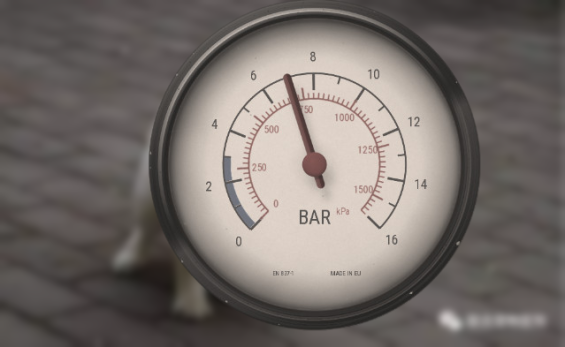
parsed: 7 bar
